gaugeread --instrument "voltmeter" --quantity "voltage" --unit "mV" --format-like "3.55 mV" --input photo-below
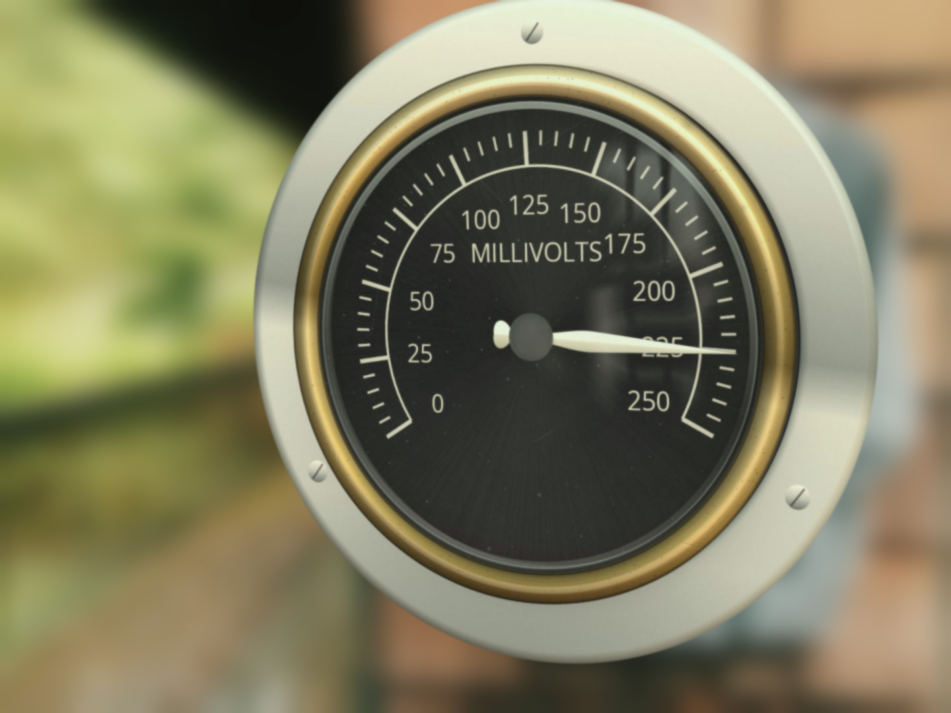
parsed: 225 mV
